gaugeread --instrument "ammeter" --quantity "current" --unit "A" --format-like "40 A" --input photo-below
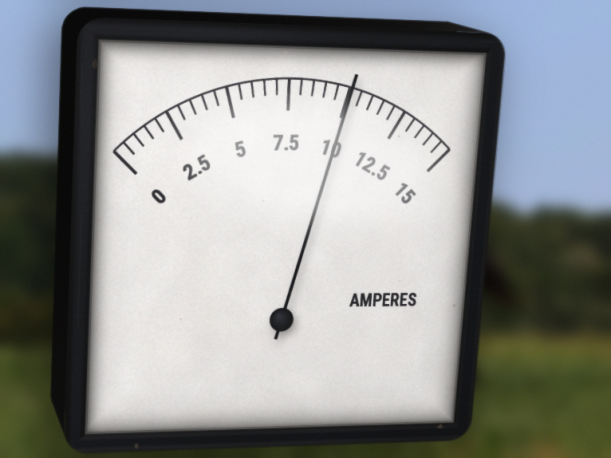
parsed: 10 A
